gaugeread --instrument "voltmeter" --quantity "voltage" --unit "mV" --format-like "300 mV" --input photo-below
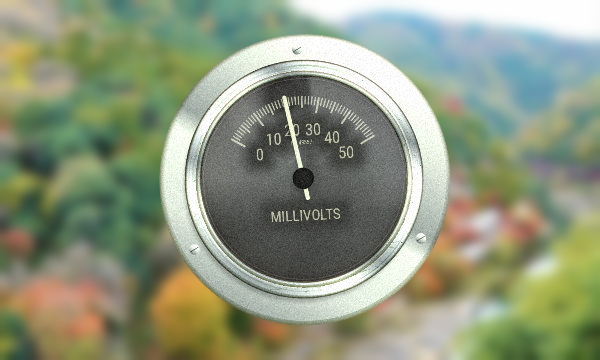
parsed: 20 mV
